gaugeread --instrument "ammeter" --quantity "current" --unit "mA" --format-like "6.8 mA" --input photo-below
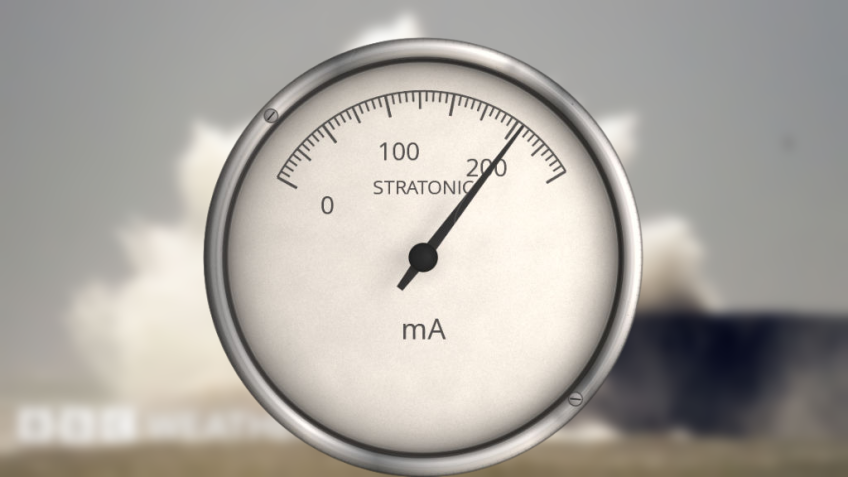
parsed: 205 mA
